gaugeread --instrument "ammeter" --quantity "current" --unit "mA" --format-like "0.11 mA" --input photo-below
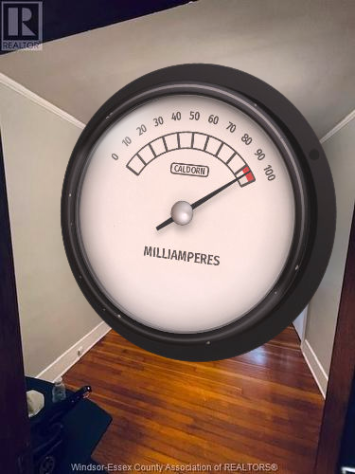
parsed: 95 mA
